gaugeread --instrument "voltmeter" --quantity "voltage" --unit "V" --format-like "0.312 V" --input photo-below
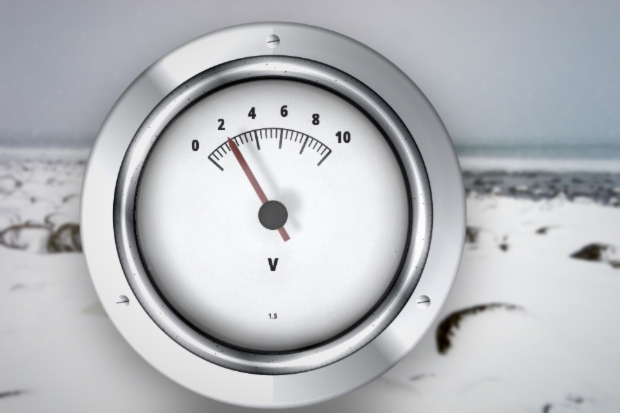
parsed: 2 V
